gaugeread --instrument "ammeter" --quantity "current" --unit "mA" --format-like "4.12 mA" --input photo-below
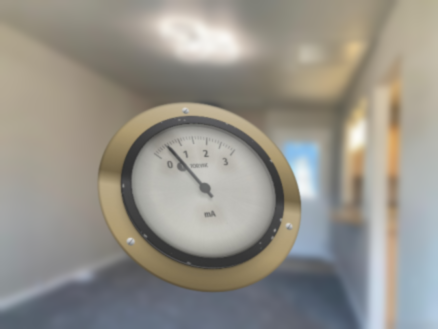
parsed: 0.5 mA
